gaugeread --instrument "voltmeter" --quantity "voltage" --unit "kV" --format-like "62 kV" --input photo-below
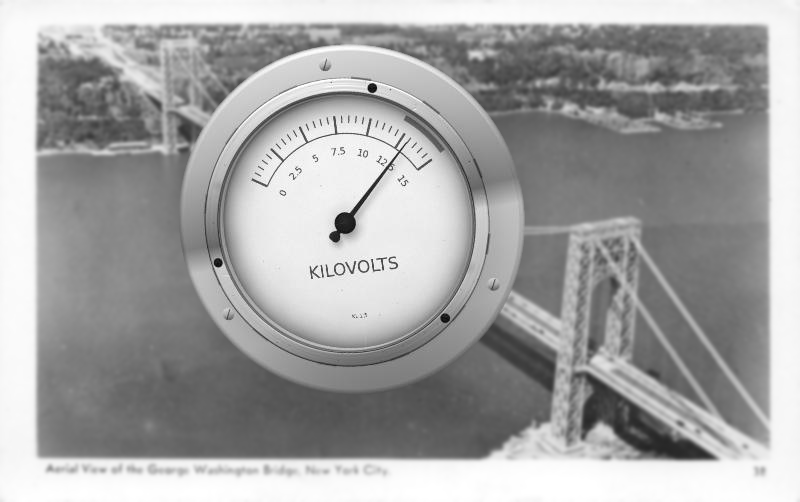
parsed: 13 kV
